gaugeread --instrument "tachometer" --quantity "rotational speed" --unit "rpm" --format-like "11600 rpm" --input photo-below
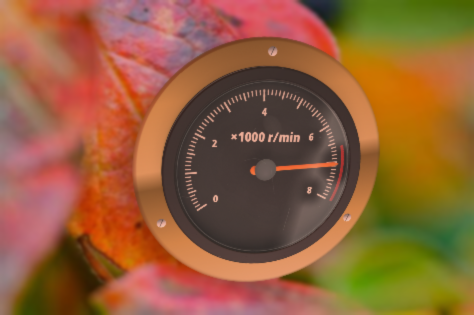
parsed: 7000 rpm
